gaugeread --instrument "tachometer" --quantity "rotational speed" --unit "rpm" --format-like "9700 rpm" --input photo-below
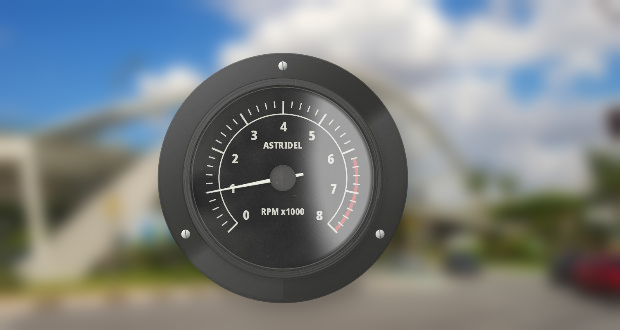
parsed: 1000 rpm
